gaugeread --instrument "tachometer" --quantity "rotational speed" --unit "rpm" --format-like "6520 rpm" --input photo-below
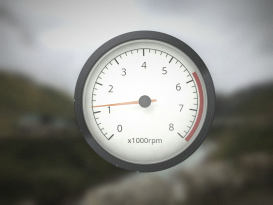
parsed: 1200 rpm
